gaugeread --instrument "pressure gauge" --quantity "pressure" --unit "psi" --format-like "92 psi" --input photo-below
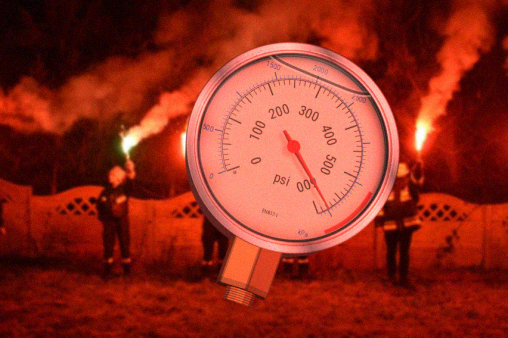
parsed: 580 psi
